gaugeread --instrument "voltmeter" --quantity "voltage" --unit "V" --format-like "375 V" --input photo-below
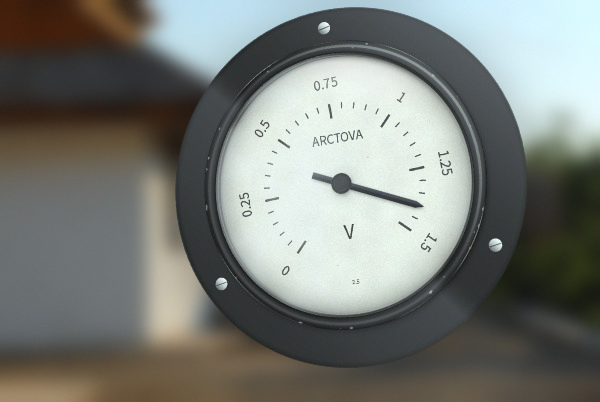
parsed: 1.4 V
